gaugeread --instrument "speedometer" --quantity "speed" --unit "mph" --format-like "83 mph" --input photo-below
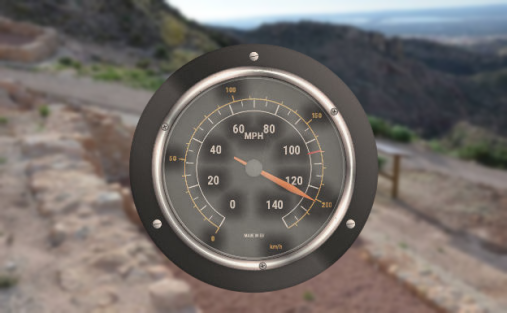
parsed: 125 mph
